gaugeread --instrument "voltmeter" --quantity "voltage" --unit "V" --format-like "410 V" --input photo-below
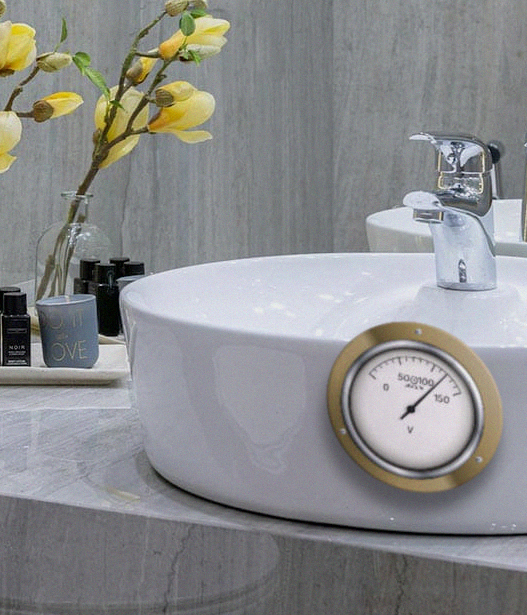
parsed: 120 V
